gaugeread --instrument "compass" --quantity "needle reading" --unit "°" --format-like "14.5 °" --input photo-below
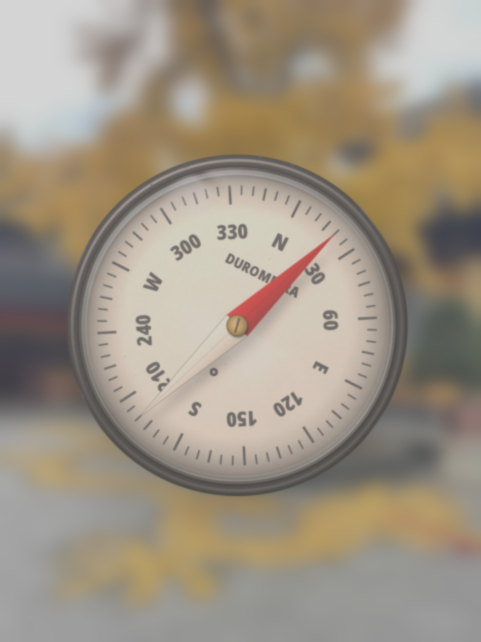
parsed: 20 °
